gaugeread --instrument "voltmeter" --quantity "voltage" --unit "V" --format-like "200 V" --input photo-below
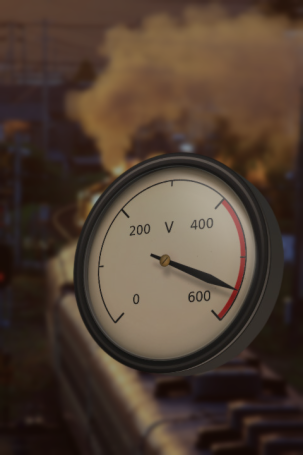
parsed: 550 V
